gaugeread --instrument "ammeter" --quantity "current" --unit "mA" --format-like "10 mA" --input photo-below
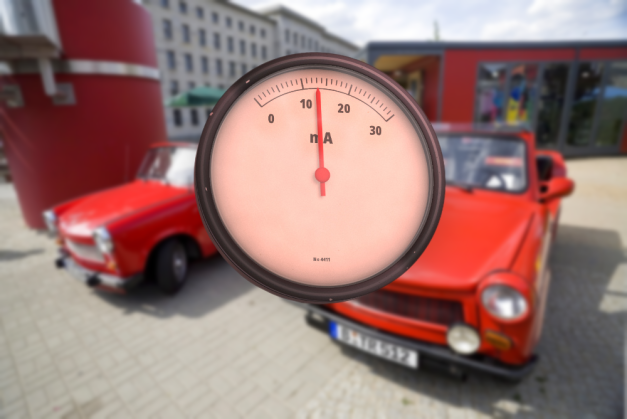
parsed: 13 mA
